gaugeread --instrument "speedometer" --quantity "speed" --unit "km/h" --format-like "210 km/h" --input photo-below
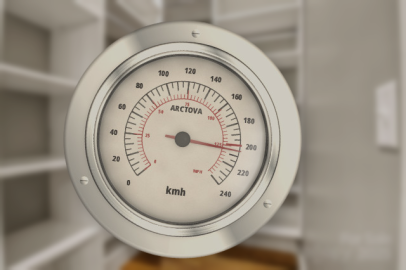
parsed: 205 km/h
